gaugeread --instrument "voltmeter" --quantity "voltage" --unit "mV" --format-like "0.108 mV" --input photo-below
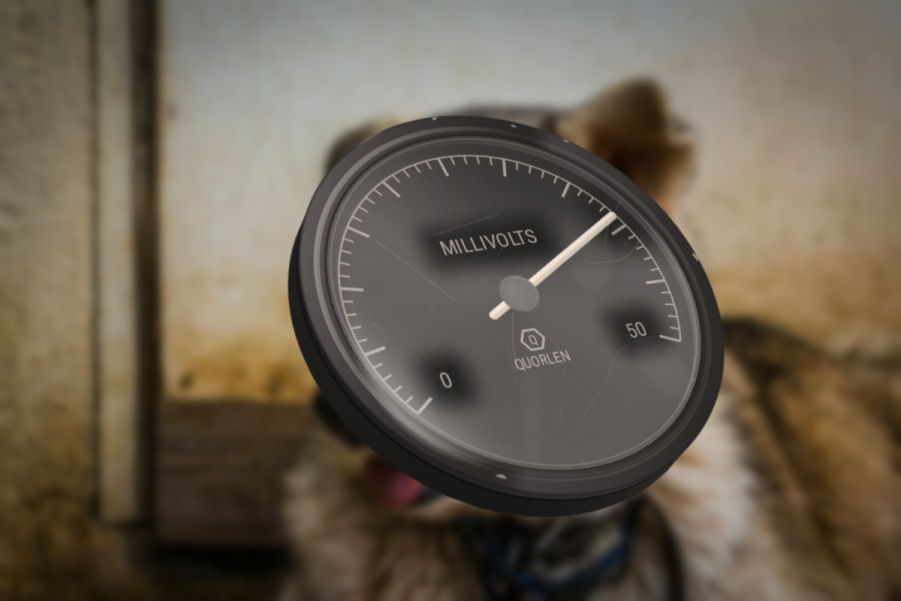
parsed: 39 mV
